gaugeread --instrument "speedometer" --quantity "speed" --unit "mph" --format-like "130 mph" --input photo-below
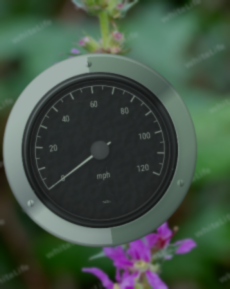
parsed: 0 mph
